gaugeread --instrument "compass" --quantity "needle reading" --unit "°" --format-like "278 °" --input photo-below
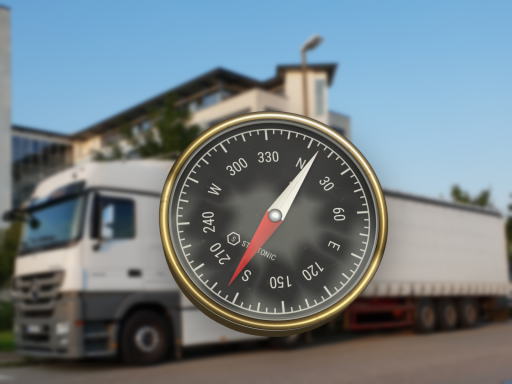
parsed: 187.5 °
